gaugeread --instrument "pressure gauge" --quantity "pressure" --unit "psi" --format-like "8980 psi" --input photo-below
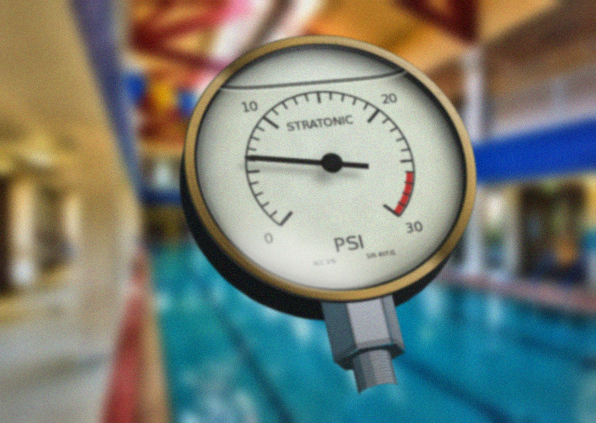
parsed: 6 psi
